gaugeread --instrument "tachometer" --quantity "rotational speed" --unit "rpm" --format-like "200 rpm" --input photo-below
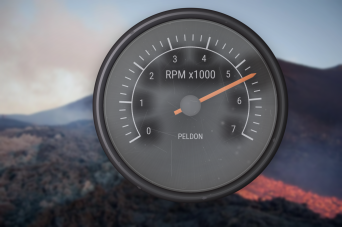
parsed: 5400 rpm
